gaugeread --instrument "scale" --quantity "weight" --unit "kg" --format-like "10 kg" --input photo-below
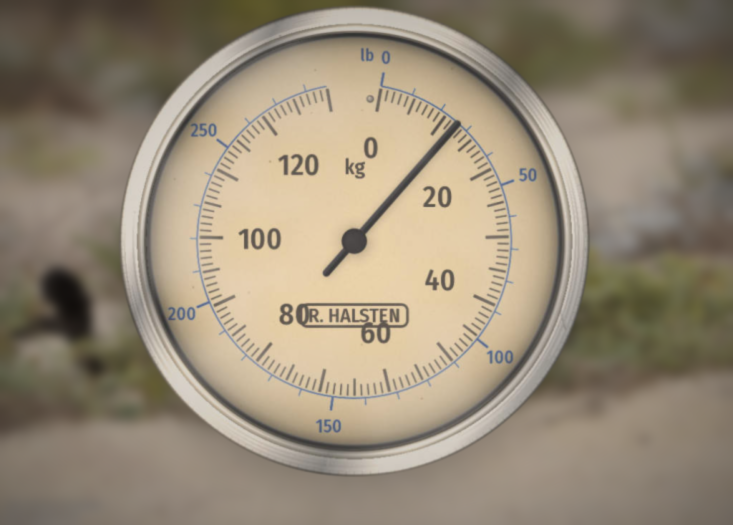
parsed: 12 kg
